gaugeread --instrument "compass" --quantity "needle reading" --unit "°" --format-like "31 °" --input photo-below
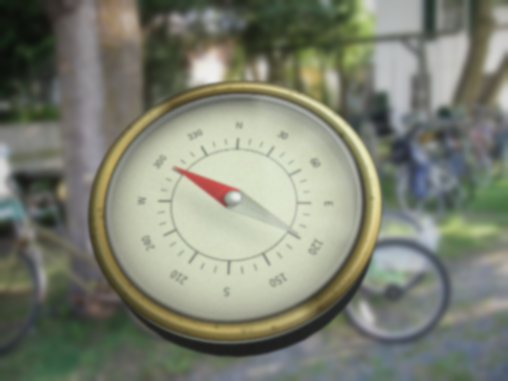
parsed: 300 °
